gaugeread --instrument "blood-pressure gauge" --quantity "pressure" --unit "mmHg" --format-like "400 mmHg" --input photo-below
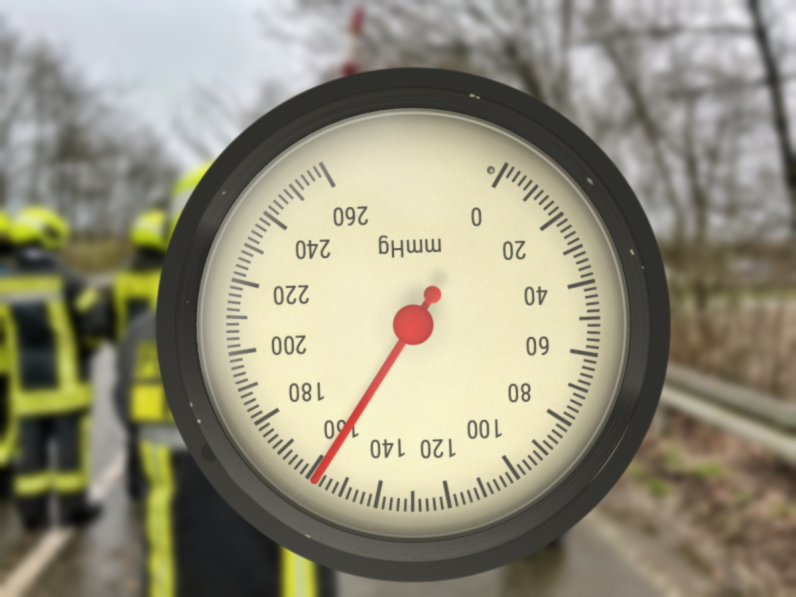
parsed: 158 mmHg
